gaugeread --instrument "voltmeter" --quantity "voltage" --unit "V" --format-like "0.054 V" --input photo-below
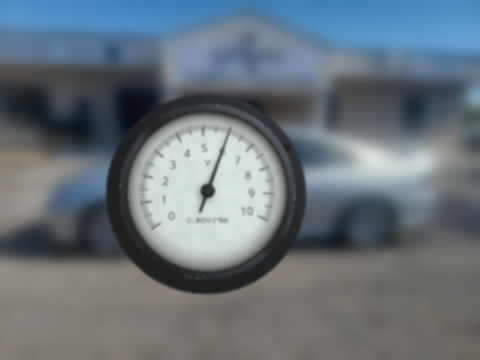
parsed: 6 V
